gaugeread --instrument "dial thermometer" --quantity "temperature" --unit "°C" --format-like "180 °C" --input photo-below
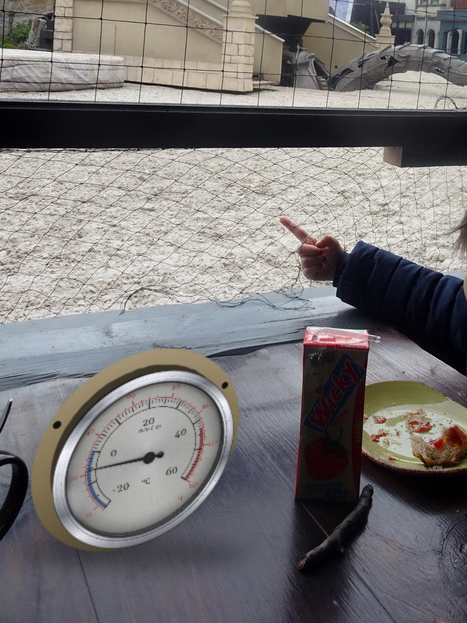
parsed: -5 °C
